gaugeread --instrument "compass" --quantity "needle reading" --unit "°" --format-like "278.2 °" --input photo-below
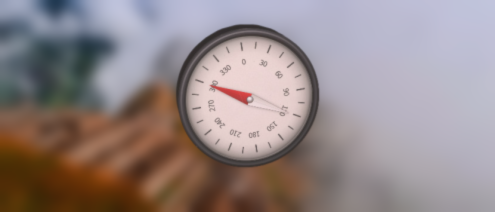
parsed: 300 °
